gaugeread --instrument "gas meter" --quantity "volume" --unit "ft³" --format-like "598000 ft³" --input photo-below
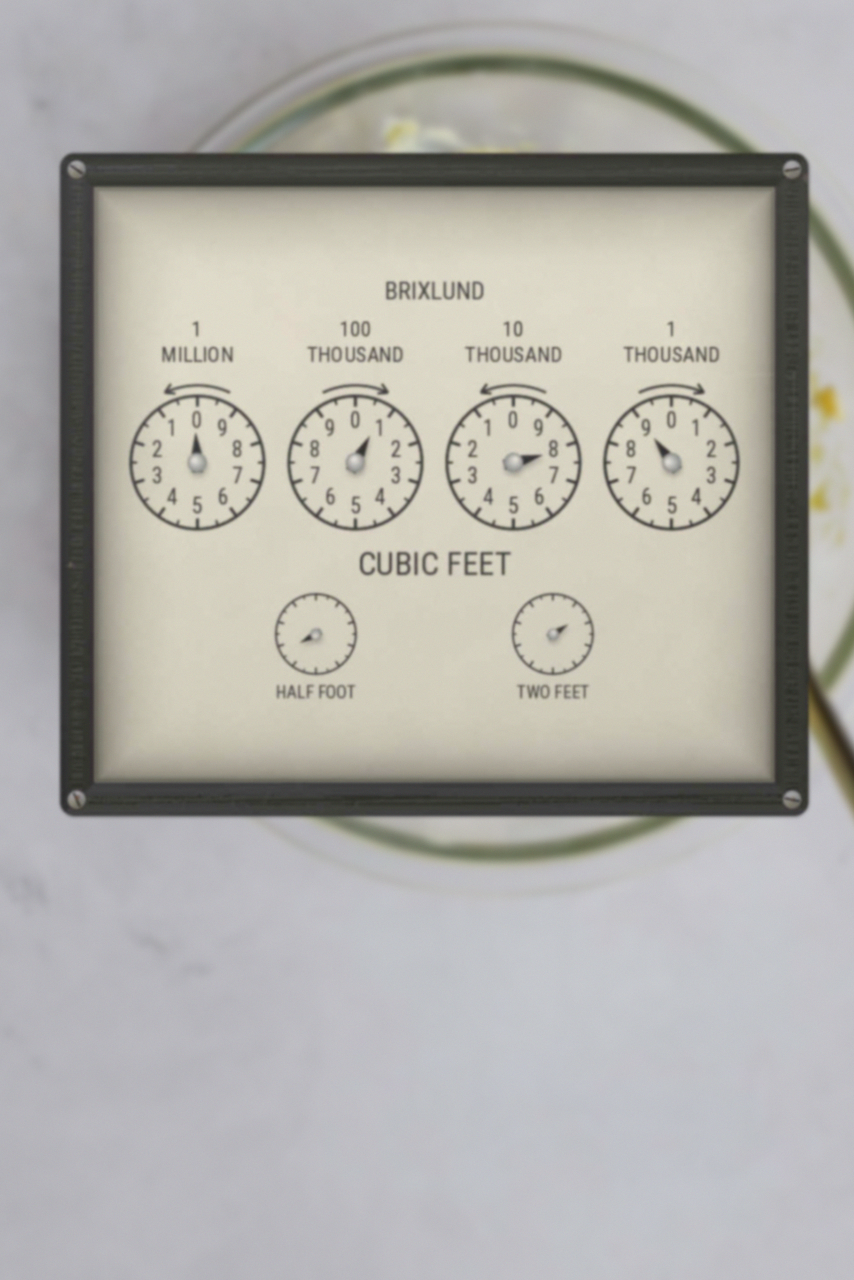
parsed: 7900 ft³
